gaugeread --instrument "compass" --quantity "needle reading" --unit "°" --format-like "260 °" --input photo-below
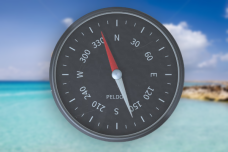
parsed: 340 °
